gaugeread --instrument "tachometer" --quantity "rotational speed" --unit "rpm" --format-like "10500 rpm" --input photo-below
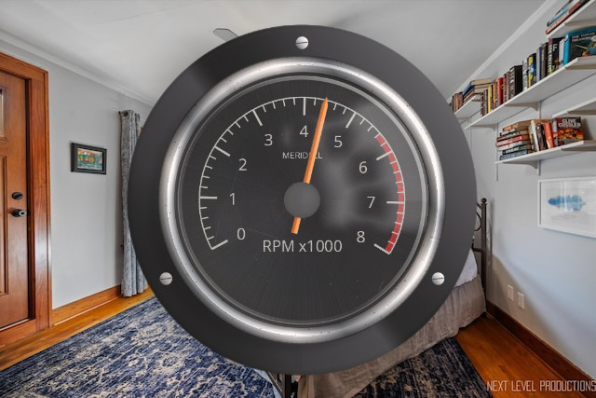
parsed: 4400 rpm
